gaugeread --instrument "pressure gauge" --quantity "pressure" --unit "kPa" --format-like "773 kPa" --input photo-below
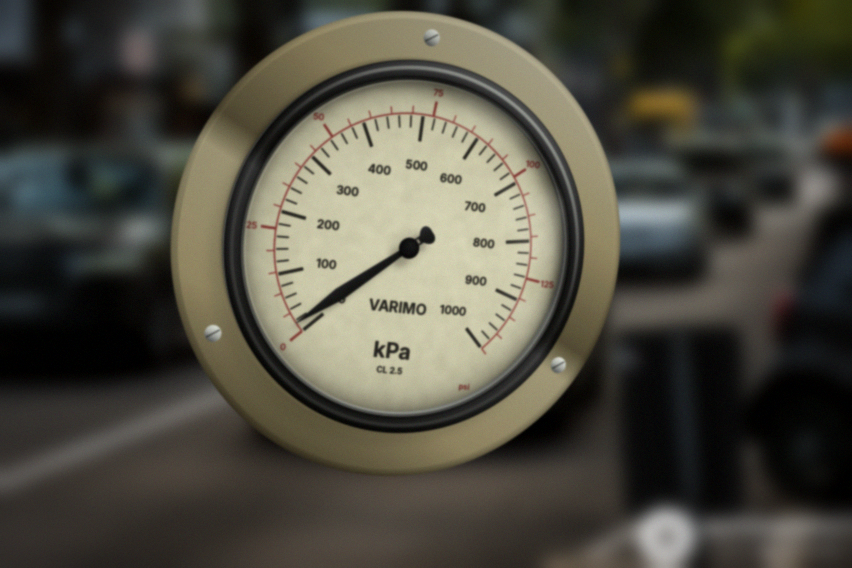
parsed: 20 kPa
